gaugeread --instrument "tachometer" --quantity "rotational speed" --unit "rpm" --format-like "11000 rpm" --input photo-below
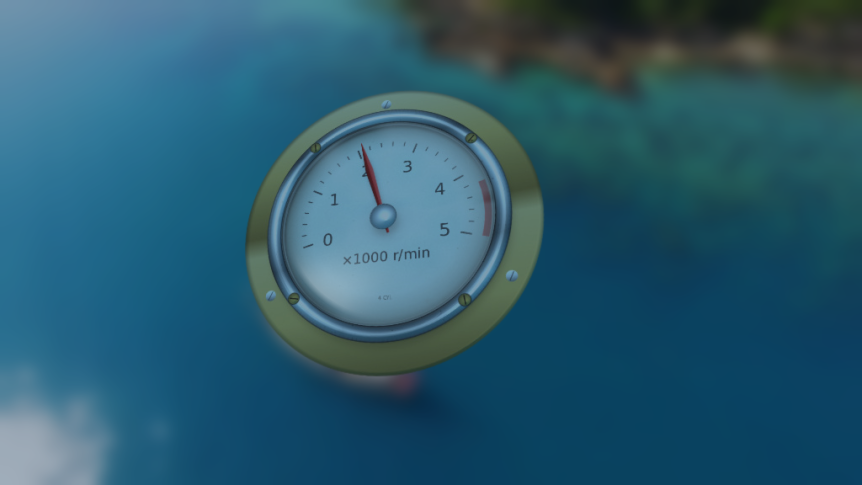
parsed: 2100 rpm
